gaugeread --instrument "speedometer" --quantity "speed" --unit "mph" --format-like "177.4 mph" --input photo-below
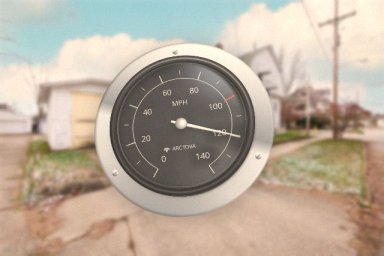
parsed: 120 mph
